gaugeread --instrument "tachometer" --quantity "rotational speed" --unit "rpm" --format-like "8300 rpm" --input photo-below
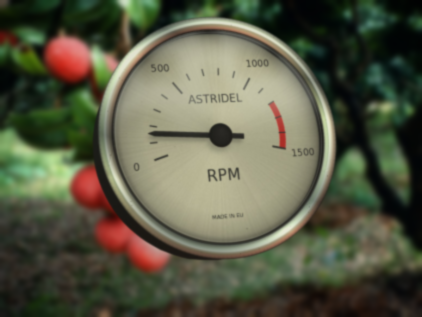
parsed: 150 rpm
